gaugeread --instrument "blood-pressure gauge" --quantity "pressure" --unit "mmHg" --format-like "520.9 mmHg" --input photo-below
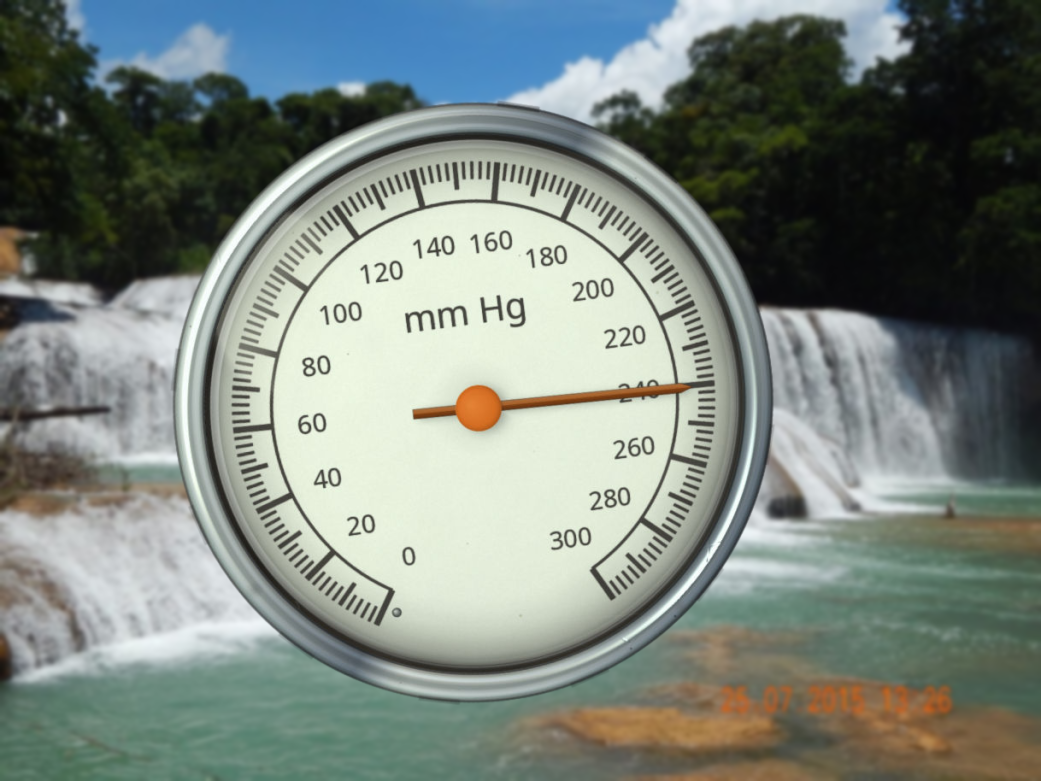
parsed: 240 mmHg
